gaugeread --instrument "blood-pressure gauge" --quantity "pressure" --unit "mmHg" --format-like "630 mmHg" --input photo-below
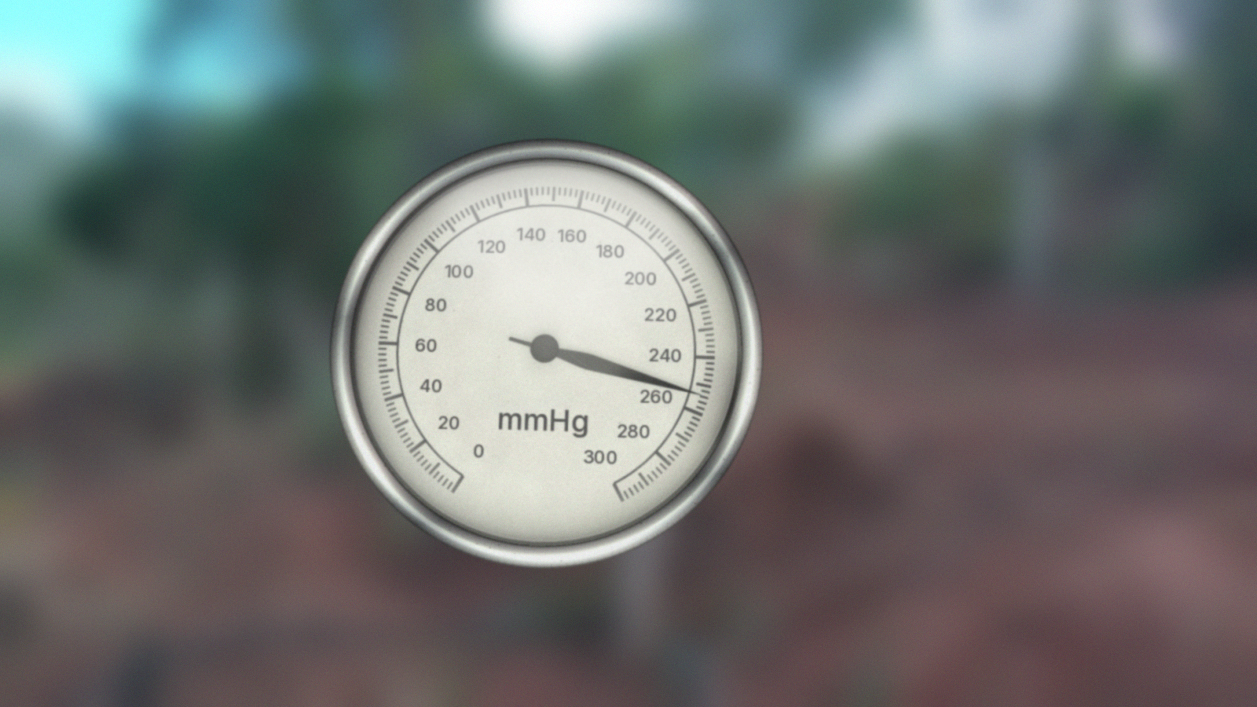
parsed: 254 mmHg
